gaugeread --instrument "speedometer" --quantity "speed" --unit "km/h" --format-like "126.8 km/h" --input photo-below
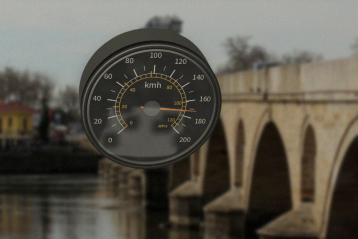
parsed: 170 km/h
